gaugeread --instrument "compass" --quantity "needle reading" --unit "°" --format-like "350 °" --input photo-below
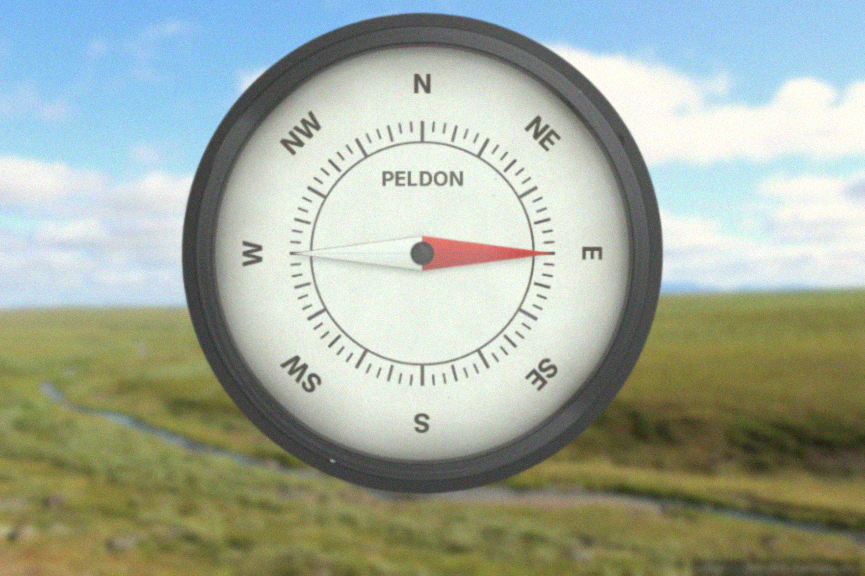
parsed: 90 °
